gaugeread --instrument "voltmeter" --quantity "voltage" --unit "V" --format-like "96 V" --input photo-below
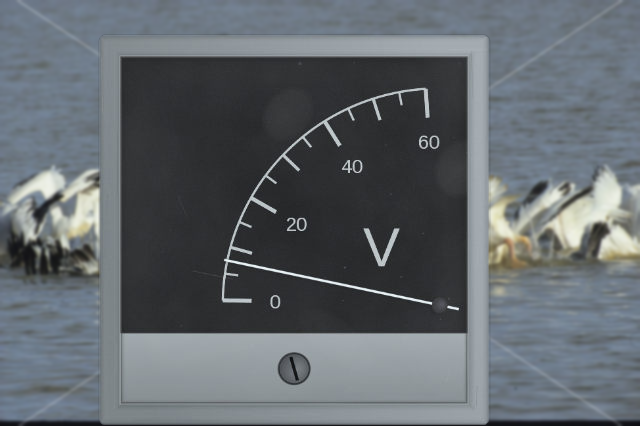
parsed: 7.5 V
